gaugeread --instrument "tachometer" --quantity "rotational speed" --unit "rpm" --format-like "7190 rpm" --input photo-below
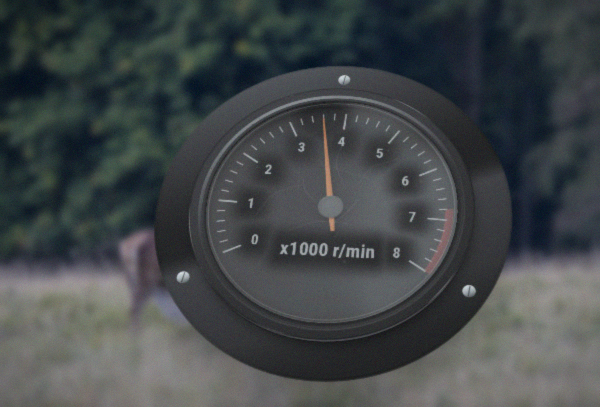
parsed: 3600 rpm
